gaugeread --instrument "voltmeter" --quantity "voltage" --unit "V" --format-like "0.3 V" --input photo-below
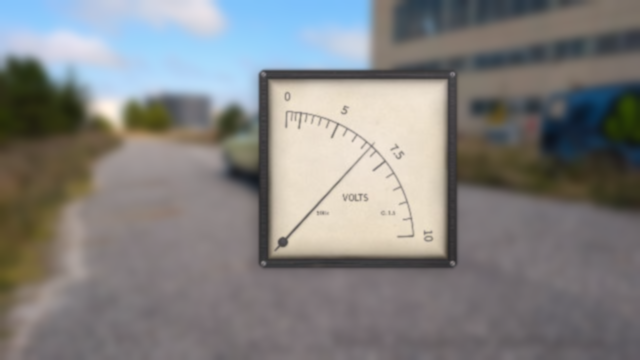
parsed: 6.75 V
